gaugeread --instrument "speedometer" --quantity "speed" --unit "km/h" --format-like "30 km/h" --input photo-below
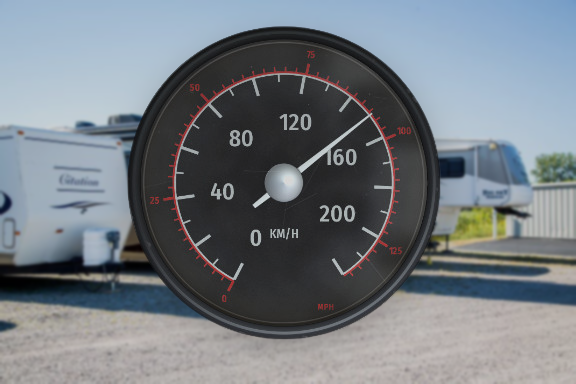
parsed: 150 km/h
